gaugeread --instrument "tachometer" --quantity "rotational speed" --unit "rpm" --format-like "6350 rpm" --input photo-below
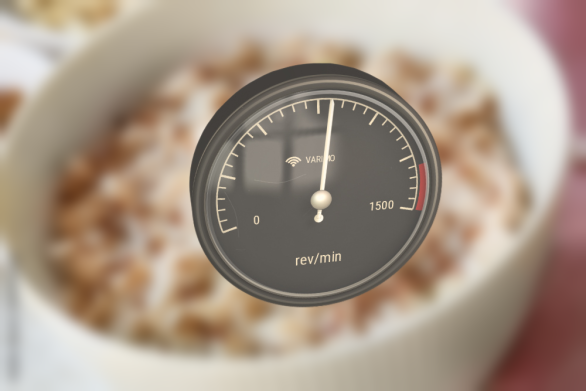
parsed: 800 rpm
